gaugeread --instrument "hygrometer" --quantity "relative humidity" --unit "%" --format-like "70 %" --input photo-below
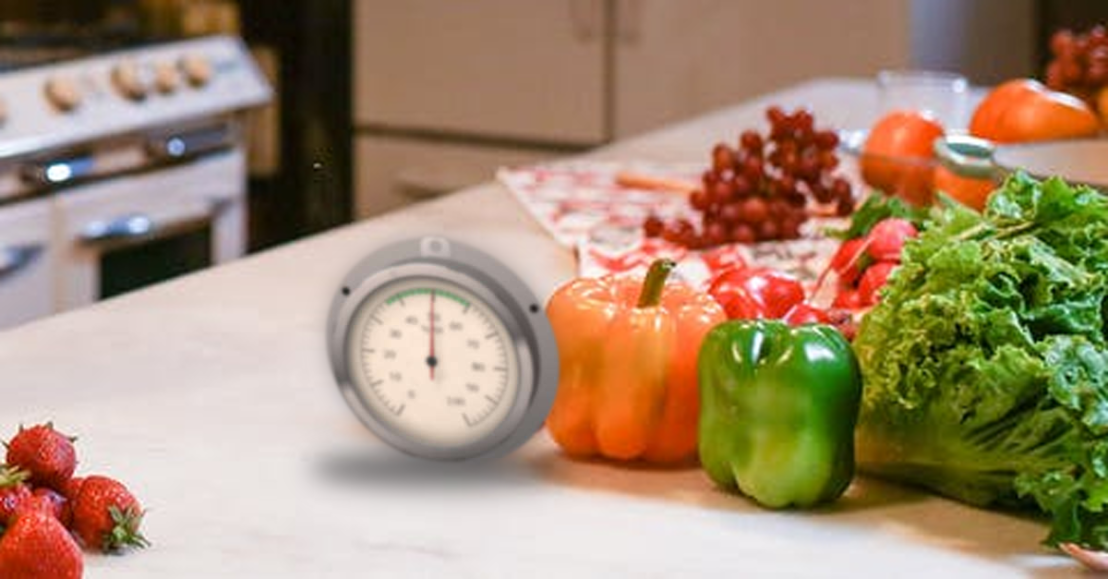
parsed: 50 %
